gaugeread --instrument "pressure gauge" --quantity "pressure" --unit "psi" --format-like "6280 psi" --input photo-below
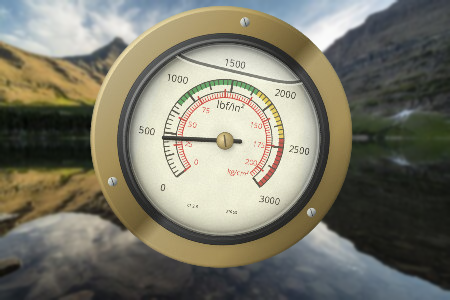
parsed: 450 psi
